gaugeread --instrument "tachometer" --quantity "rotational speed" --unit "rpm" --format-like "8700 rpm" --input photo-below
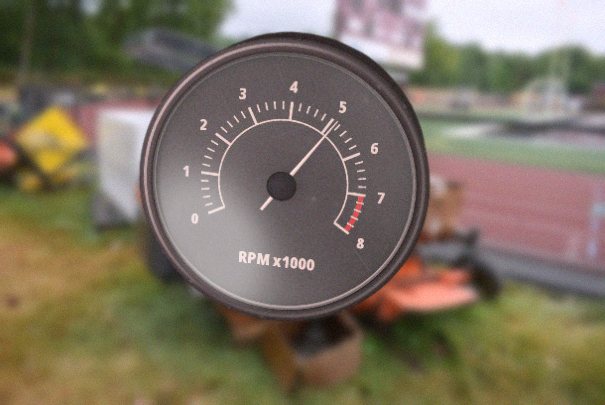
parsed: 5100 rpm
